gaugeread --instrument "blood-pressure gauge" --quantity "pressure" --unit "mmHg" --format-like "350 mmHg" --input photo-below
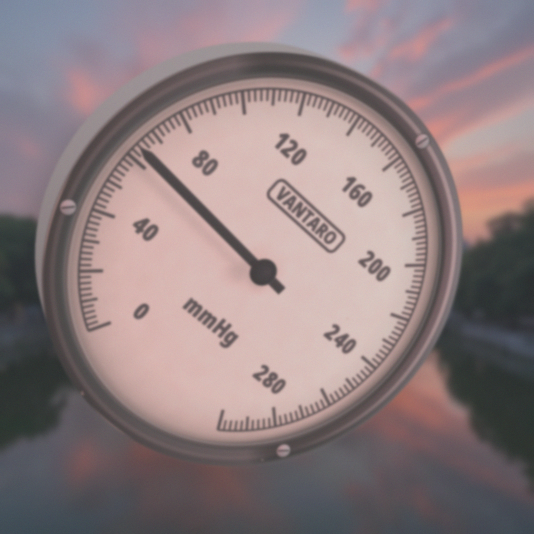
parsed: 64 mmHg
